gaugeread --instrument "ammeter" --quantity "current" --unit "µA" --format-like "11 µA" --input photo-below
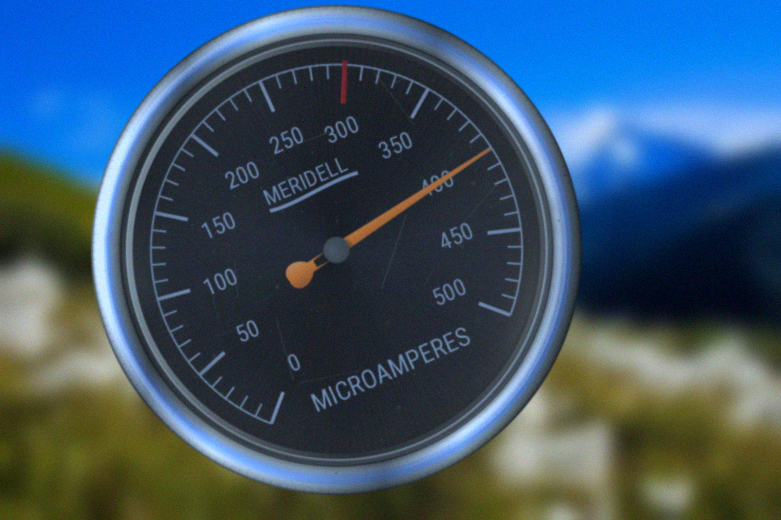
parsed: 400 µA
